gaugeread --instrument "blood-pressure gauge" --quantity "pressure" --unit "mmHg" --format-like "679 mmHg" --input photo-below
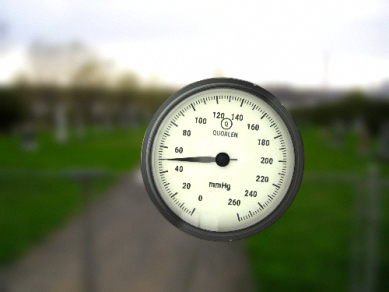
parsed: 50 mmHg
